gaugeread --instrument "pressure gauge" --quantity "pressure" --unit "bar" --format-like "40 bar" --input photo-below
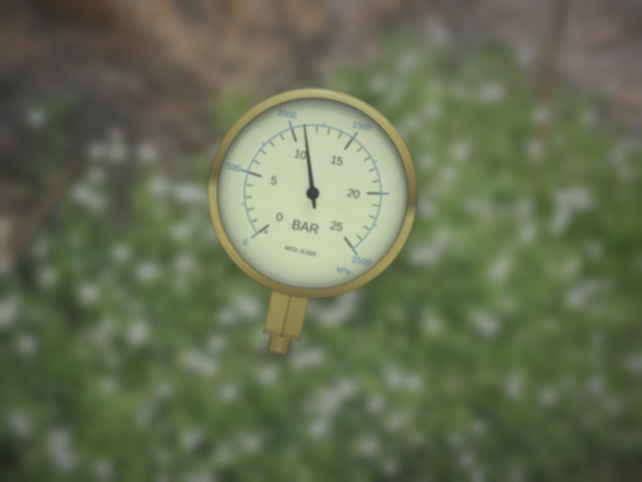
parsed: 11 bar
